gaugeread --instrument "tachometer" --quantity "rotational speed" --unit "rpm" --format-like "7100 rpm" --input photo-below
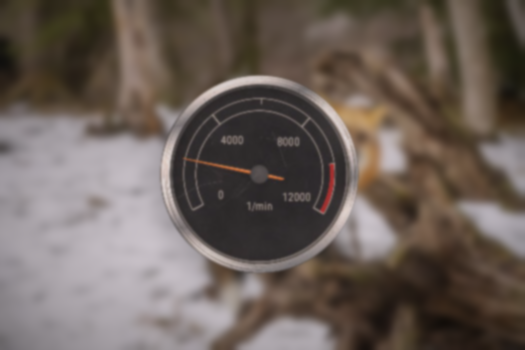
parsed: 2000 rpm
